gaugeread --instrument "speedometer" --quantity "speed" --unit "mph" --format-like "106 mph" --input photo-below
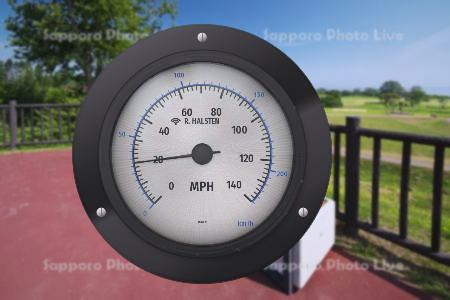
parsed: 20 mph
